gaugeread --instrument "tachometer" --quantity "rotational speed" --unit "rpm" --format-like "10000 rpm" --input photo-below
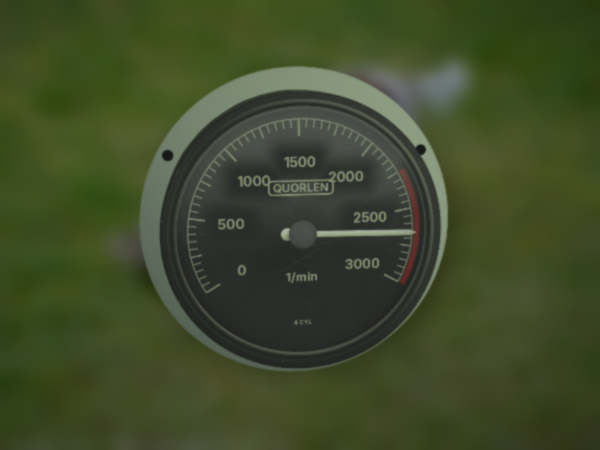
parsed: 2650 rpm
